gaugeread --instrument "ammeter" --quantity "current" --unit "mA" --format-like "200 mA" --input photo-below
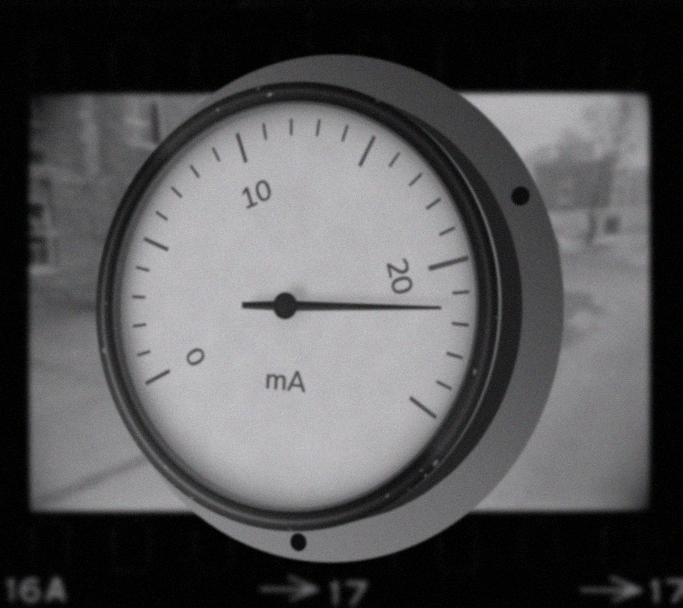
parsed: 21.5 mA
